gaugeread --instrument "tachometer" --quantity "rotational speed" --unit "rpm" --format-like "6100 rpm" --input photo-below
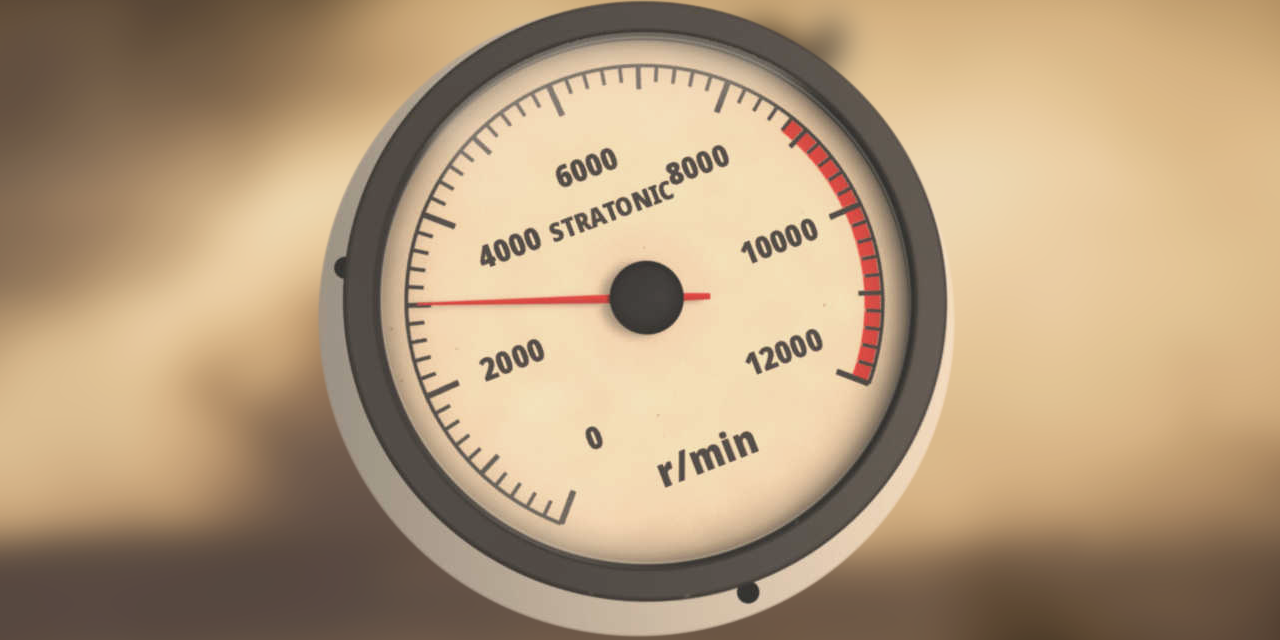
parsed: 3000 rpm
